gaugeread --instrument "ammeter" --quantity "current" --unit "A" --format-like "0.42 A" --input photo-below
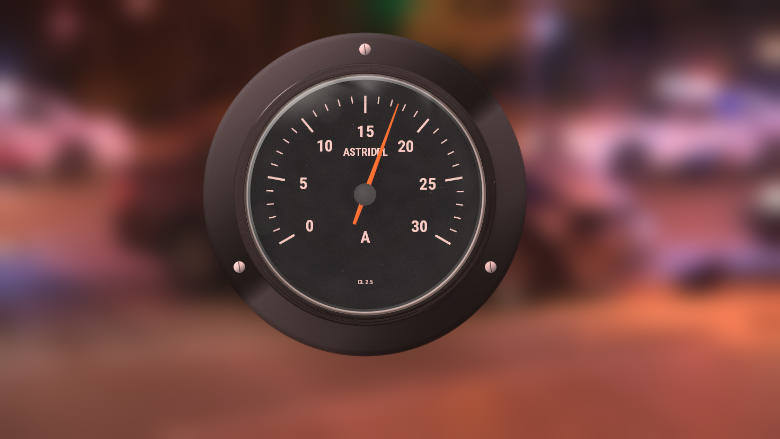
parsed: 17.5 A
